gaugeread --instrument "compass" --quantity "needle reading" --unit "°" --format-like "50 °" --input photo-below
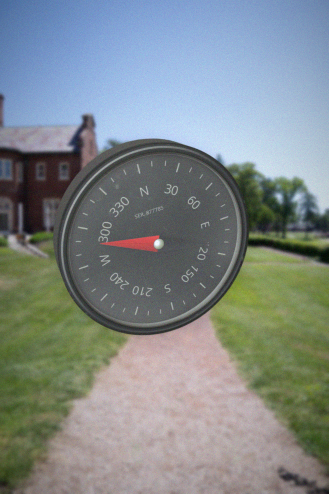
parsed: 290 °
